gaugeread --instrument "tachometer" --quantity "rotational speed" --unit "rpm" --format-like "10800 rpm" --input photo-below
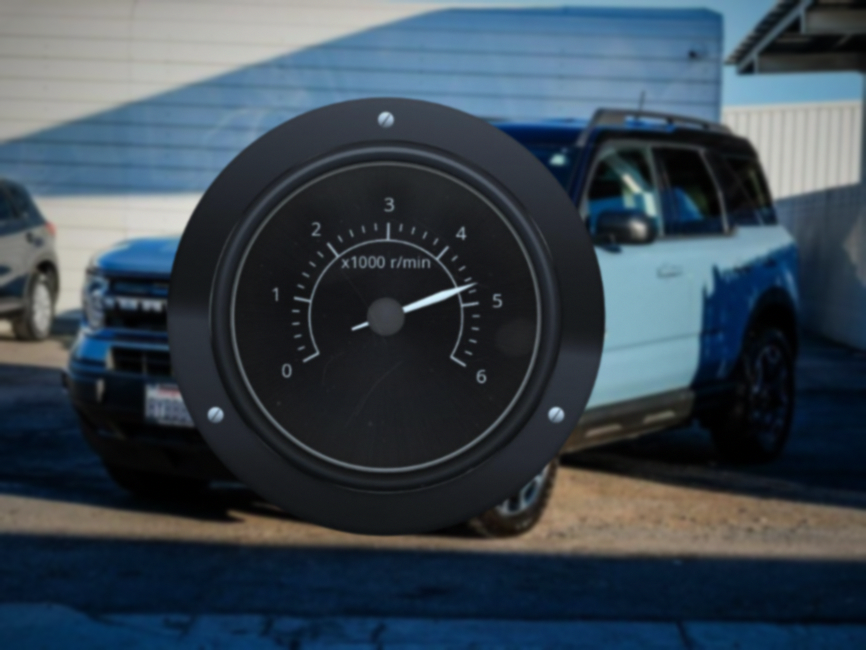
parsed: 4700 rpm
